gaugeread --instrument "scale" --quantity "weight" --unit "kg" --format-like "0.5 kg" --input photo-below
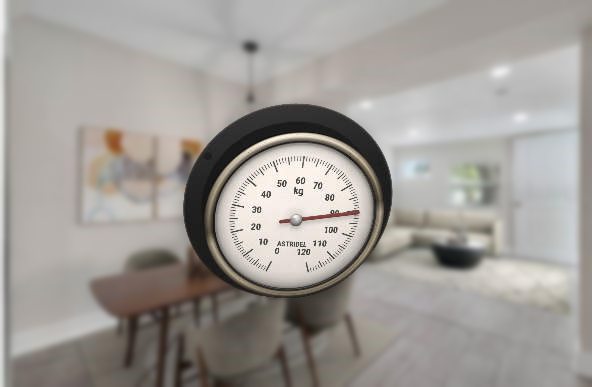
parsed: 90 kg
